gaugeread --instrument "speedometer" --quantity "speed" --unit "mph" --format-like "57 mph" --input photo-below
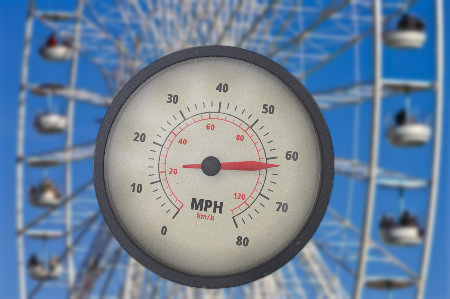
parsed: 62 mph
